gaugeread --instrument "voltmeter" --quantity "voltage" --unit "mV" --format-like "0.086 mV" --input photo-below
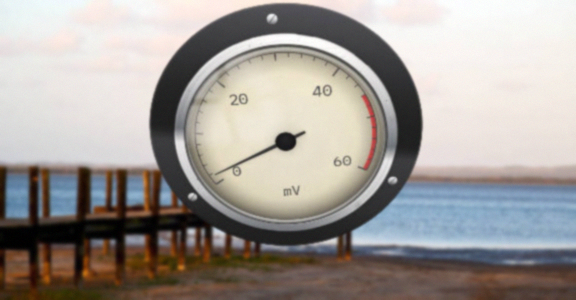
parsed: 2 mV
